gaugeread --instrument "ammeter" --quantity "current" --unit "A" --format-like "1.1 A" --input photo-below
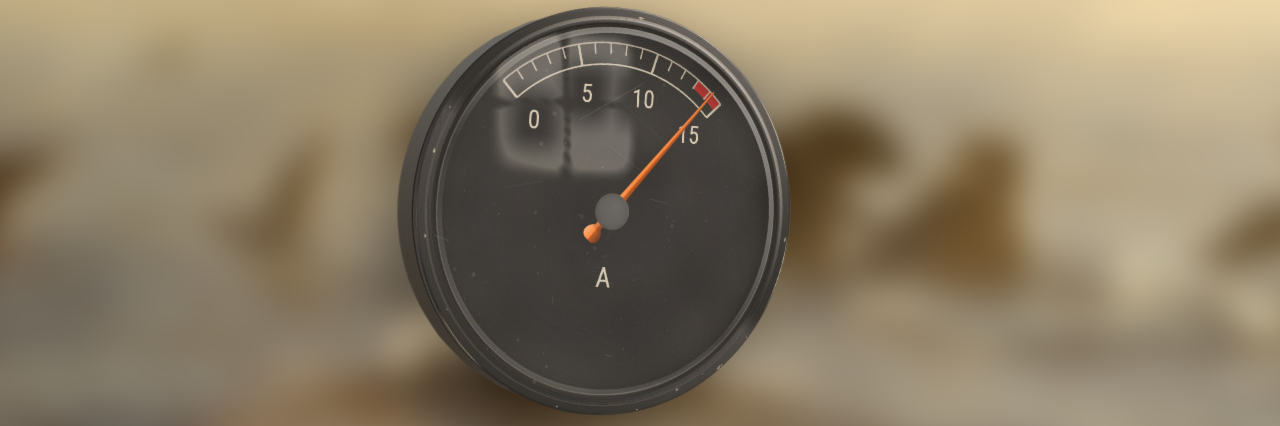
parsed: 14 A
